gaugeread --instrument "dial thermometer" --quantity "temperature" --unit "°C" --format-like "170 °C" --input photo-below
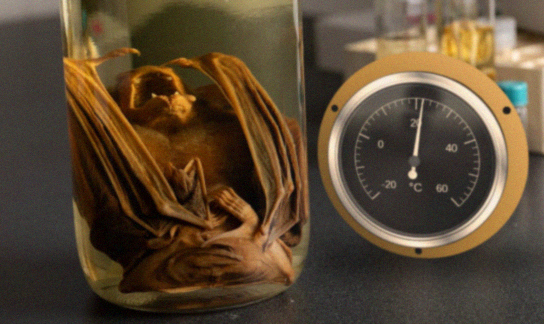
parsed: 22 °C
